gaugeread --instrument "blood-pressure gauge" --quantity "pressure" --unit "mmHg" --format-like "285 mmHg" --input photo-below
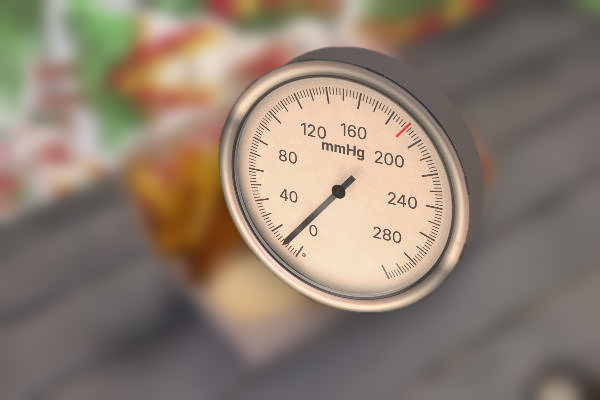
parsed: 10 mmHg
